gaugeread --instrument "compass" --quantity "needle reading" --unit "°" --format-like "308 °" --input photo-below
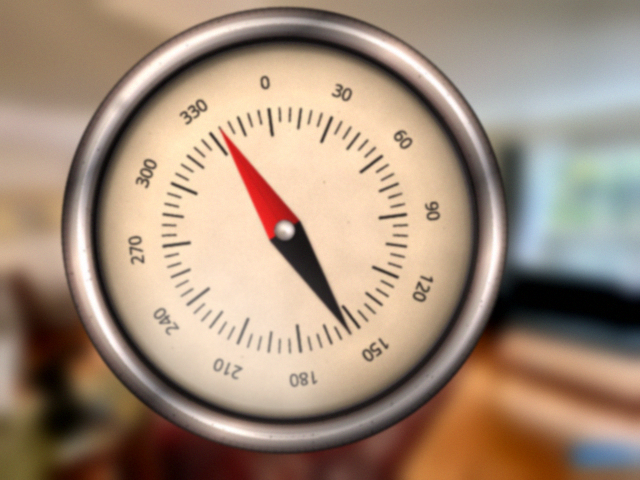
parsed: 335 °
